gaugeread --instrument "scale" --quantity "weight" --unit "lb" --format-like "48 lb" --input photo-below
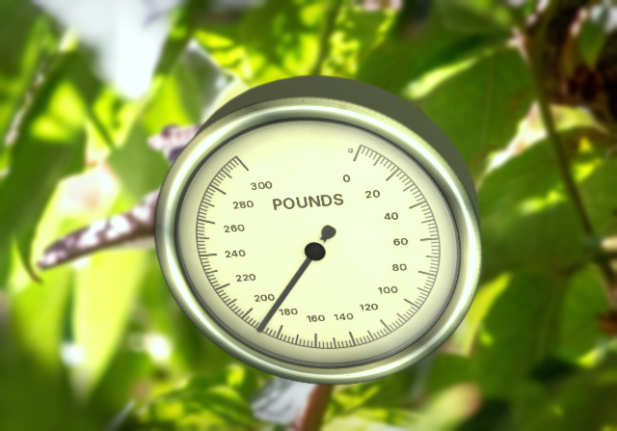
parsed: 190 lb
